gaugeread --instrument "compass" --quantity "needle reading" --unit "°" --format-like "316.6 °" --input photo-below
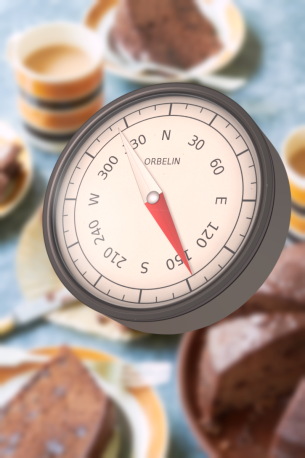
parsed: 145 °
